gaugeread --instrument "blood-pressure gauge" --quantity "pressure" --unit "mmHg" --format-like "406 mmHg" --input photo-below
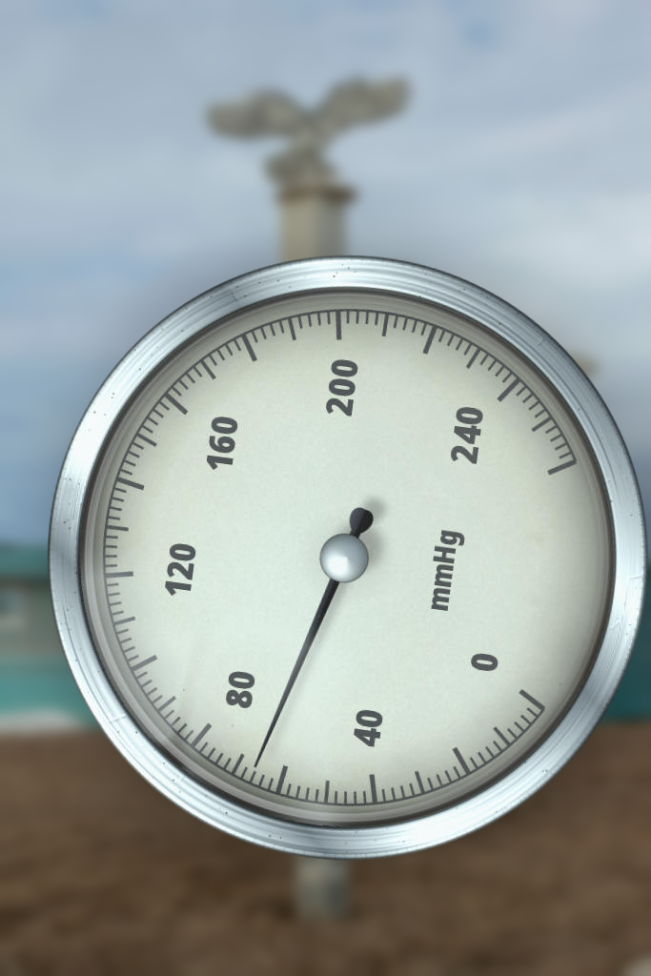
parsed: 66 mmHg
